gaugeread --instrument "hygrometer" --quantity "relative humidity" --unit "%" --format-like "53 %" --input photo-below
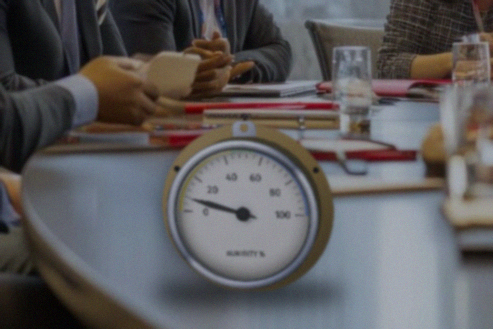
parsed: 8 %
